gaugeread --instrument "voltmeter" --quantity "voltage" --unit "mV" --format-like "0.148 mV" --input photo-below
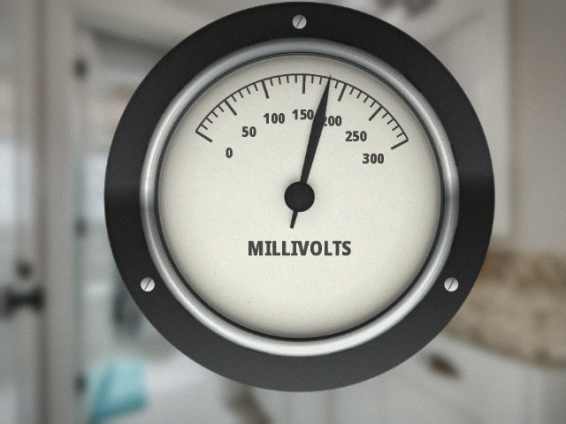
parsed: 180 mV
